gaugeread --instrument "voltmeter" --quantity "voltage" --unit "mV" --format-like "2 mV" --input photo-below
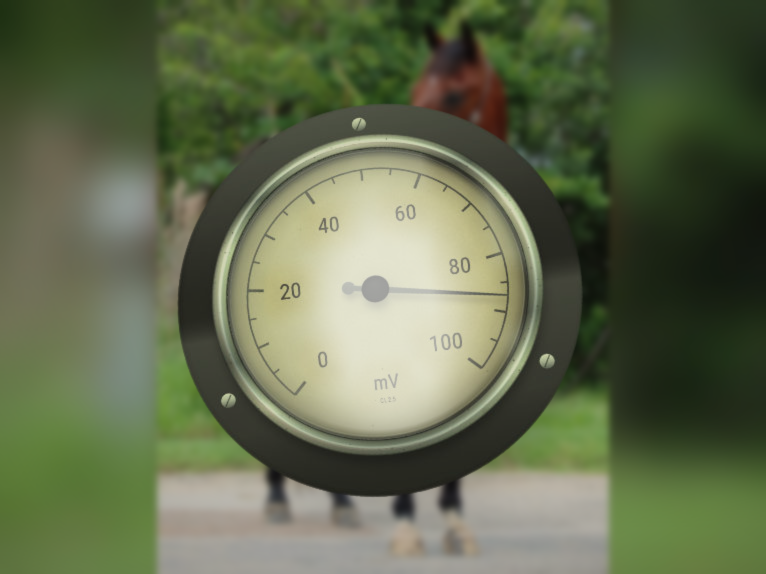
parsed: 87.5 mV
